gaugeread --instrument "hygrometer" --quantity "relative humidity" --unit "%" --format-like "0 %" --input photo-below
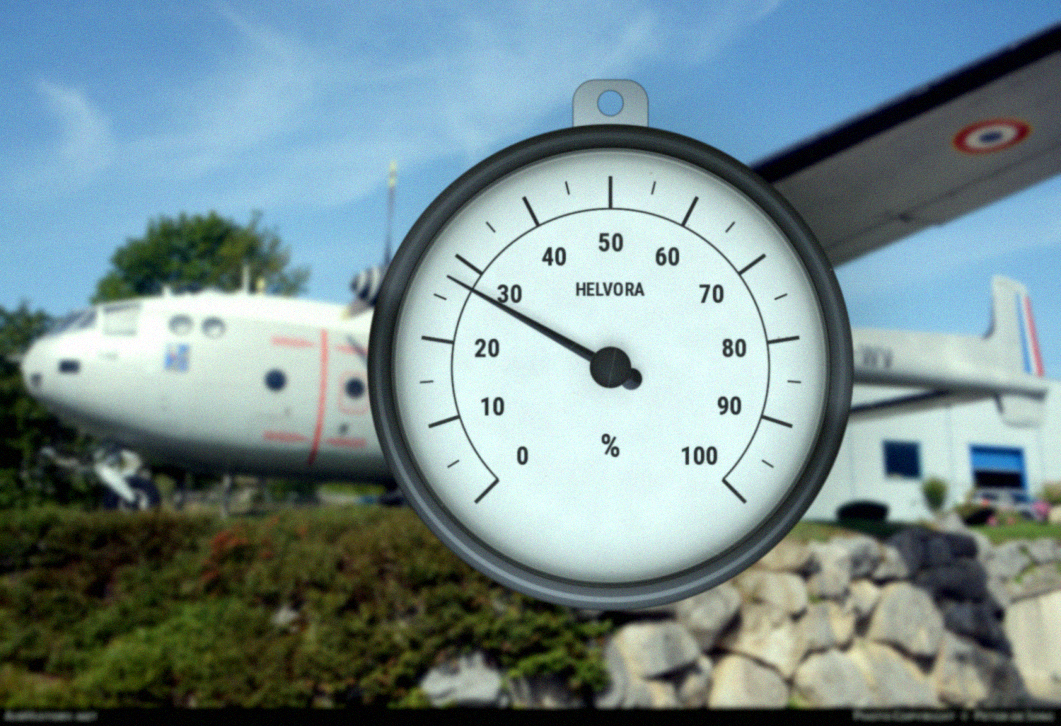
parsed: 27.5 %
